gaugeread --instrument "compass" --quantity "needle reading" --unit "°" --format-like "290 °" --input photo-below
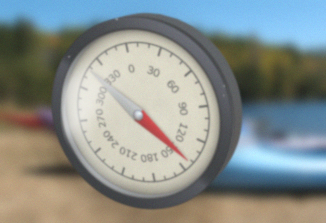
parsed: 140 °
